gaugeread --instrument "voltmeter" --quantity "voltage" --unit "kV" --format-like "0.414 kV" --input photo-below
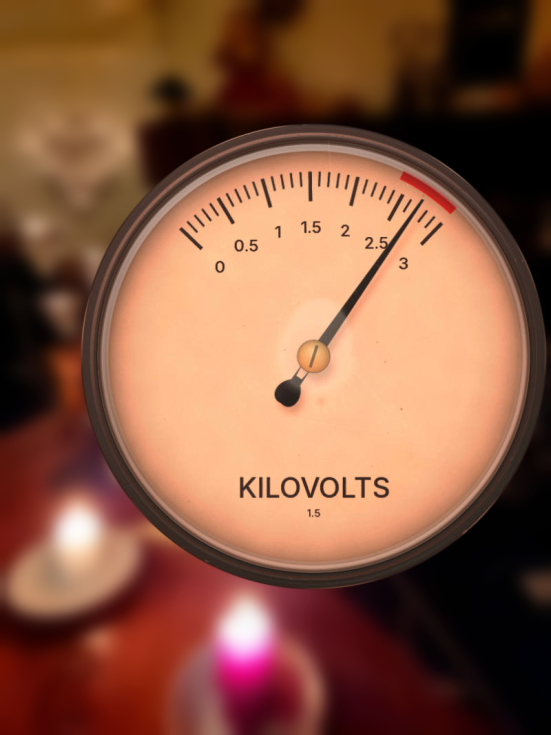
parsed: 2.7 kV
